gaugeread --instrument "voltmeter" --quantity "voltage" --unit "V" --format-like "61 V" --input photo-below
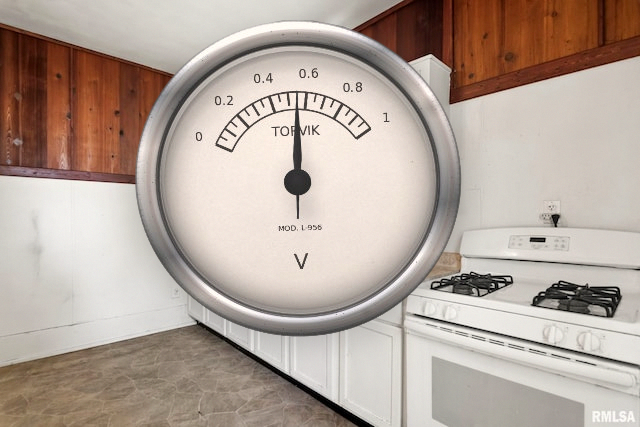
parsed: 0.55 V
